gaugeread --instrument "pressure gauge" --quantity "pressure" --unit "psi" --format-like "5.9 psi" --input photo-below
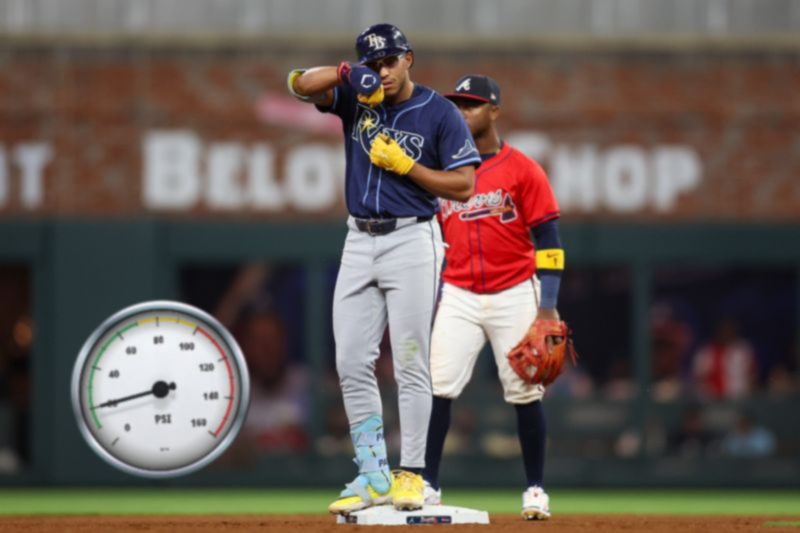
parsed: 20 psi
